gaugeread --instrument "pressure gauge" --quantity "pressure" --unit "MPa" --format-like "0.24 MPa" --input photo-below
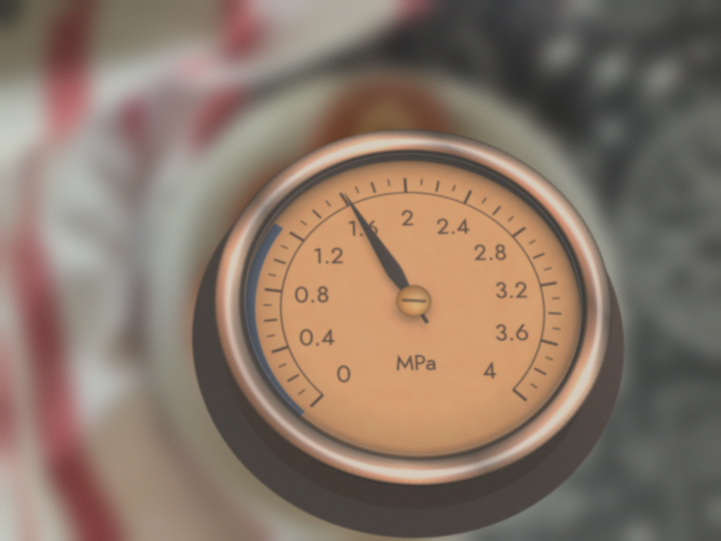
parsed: 1.6 MPa
